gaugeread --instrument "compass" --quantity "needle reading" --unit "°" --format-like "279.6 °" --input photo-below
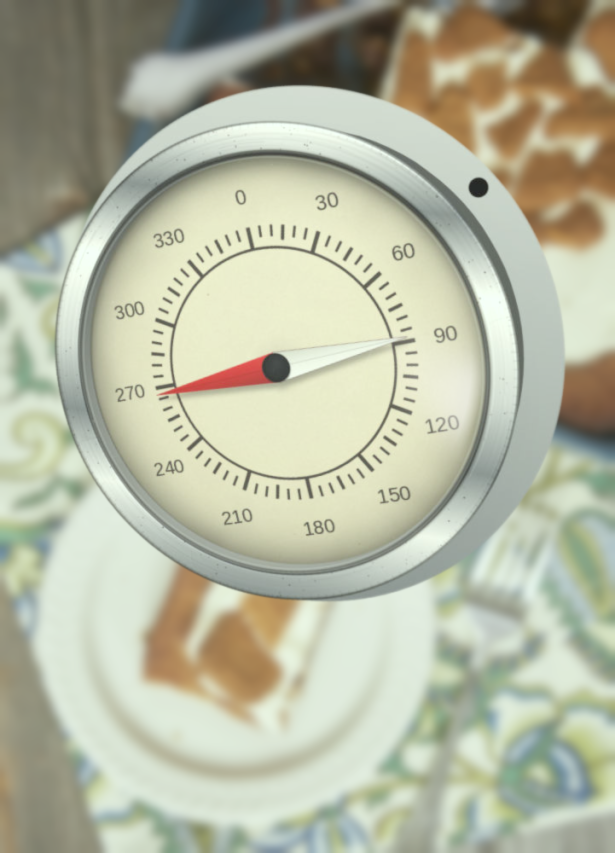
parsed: 267.5 °
